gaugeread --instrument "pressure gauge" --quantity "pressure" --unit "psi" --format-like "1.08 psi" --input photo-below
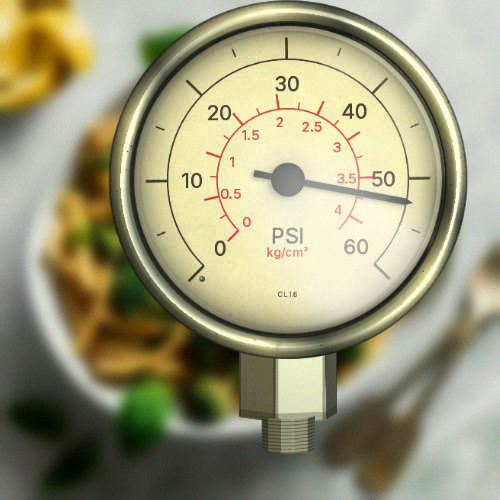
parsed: 52.5 psi
